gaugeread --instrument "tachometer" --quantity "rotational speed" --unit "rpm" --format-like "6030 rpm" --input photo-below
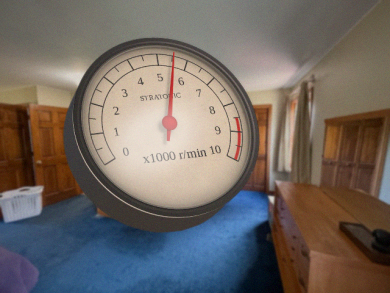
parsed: 5500 rpm
